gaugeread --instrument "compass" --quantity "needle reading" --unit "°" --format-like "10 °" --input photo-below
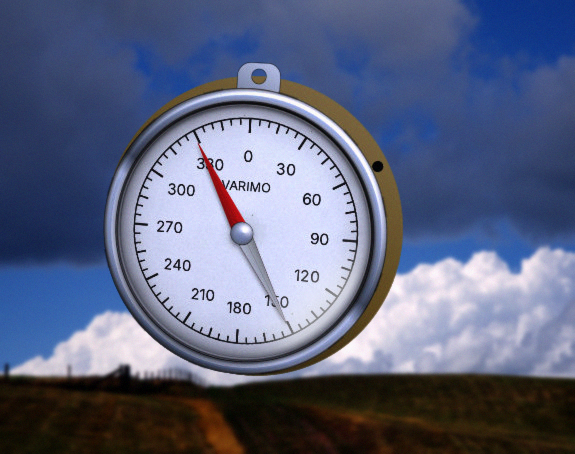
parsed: 330 °
